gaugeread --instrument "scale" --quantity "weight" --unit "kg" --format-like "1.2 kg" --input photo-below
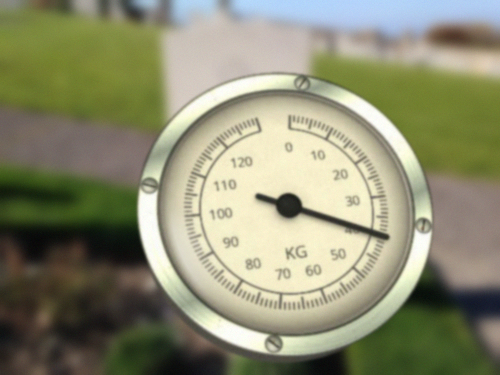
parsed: 40 kg
